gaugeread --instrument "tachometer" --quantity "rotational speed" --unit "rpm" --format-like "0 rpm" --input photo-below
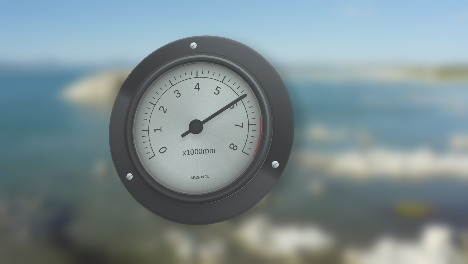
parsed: 6000 rpm
